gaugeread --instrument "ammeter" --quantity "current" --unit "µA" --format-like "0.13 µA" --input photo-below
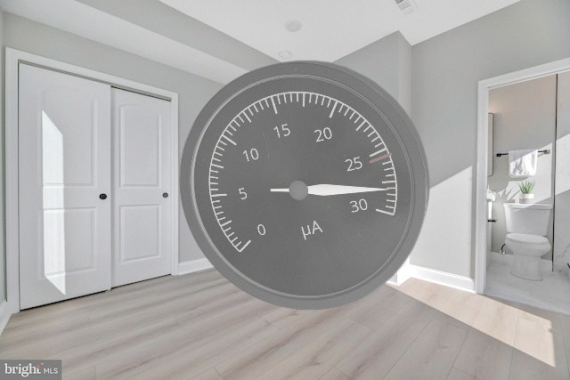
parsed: 28 µA
